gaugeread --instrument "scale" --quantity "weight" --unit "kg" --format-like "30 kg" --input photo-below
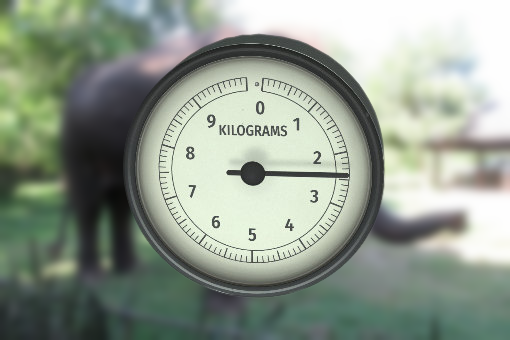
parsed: 2.4 kg
